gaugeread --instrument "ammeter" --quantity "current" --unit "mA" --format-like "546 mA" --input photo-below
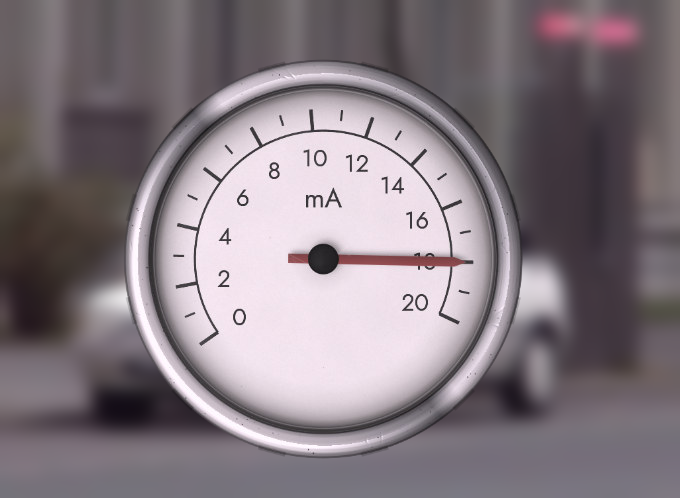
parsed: 18 mA
